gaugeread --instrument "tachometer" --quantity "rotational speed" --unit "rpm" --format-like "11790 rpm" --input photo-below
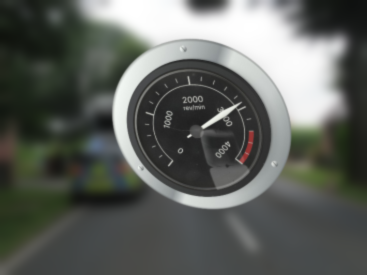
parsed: 2900 rpm
